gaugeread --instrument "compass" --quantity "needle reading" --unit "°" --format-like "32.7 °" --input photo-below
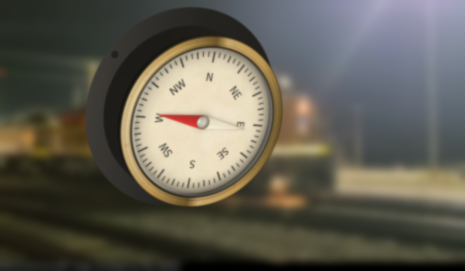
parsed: 275 °
